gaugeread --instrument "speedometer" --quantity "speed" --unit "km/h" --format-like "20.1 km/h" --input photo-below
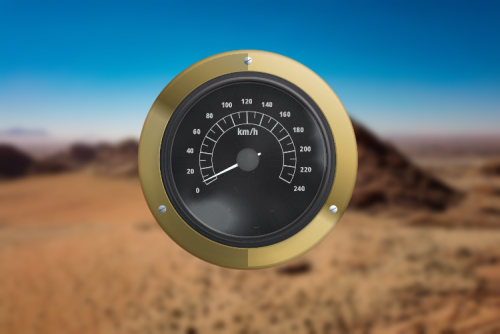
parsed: 5 km/h
